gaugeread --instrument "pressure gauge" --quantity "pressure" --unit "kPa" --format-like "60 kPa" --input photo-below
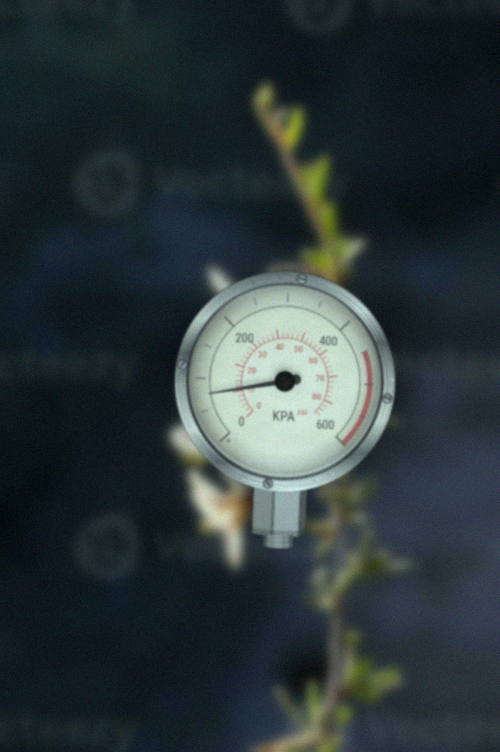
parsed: 75 kPa
